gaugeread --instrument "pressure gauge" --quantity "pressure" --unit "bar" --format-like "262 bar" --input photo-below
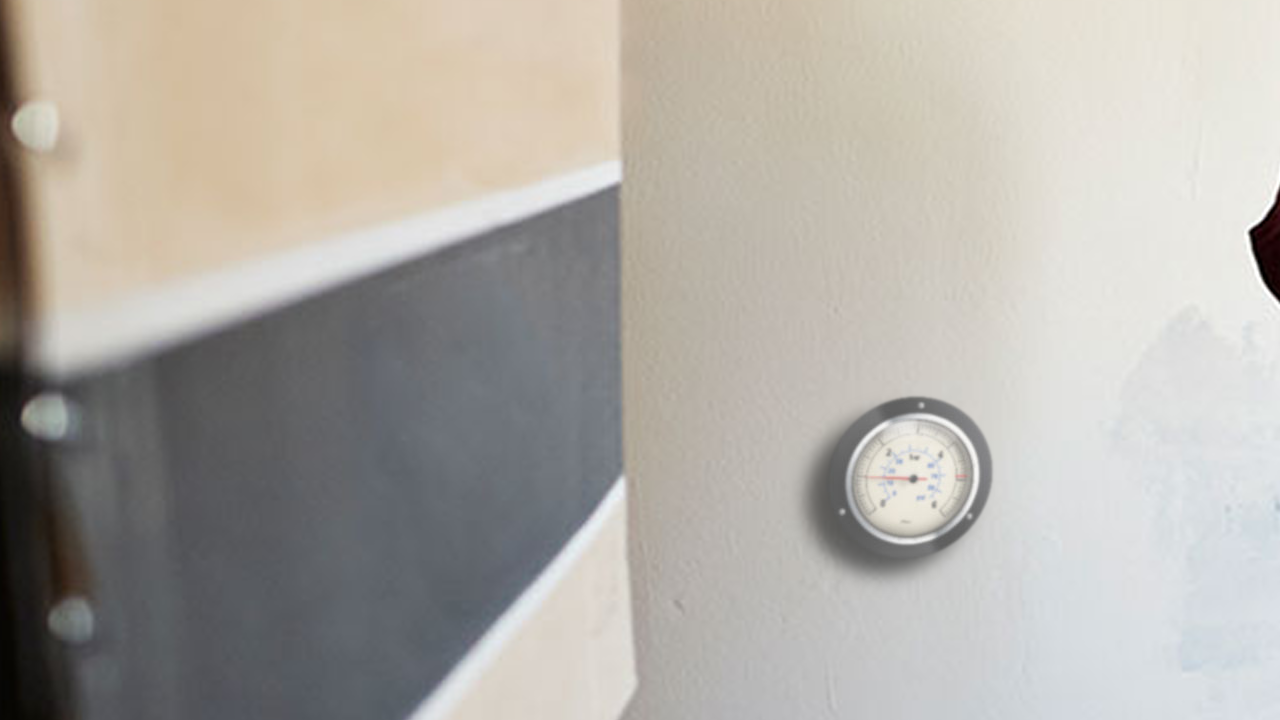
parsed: 1 bar
